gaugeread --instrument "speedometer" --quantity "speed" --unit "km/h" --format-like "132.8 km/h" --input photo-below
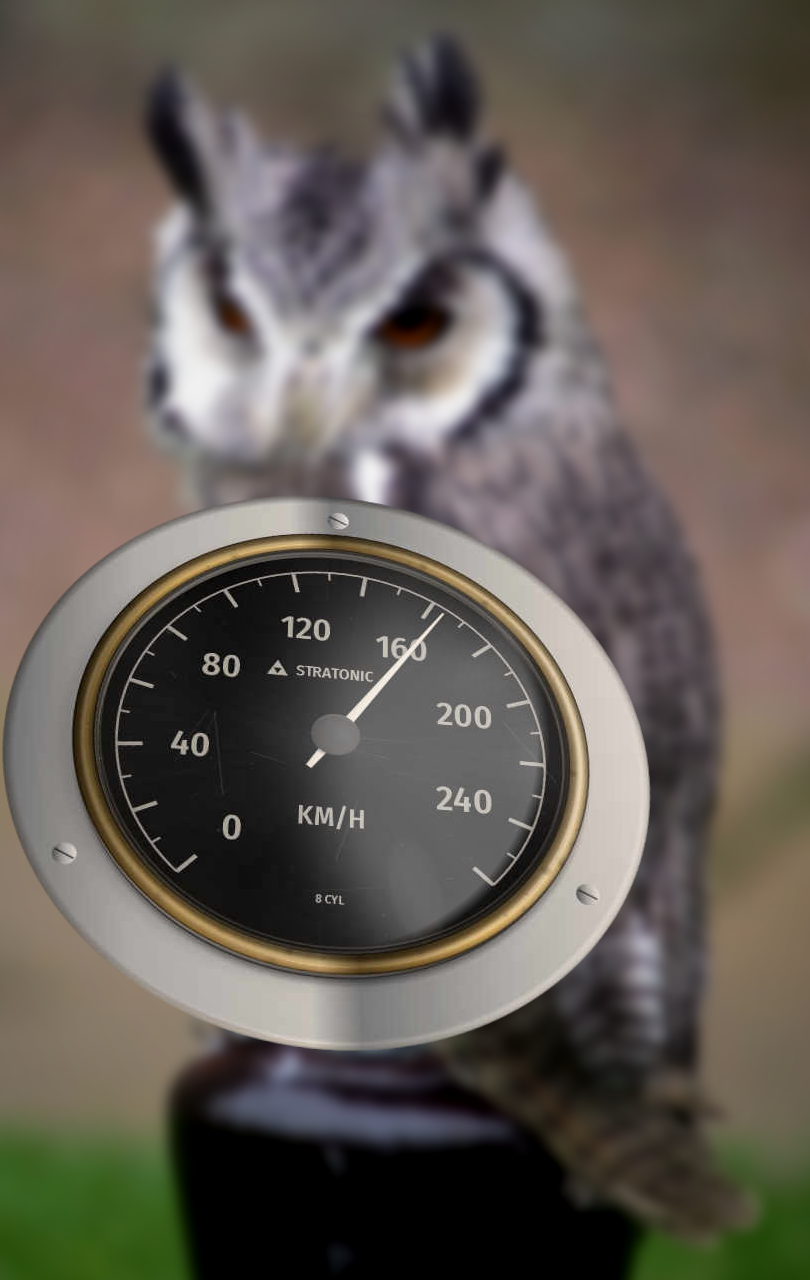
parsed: 165 km/h
